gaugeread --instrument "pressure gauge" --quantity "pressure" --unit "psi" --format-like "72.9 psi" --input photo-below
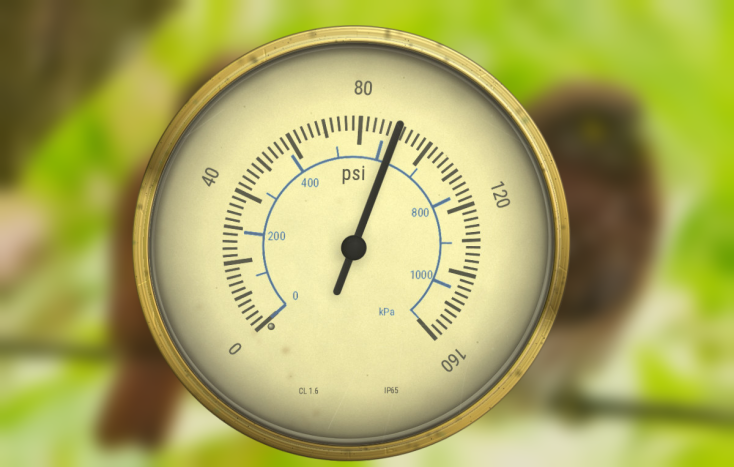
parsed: 90 psi
